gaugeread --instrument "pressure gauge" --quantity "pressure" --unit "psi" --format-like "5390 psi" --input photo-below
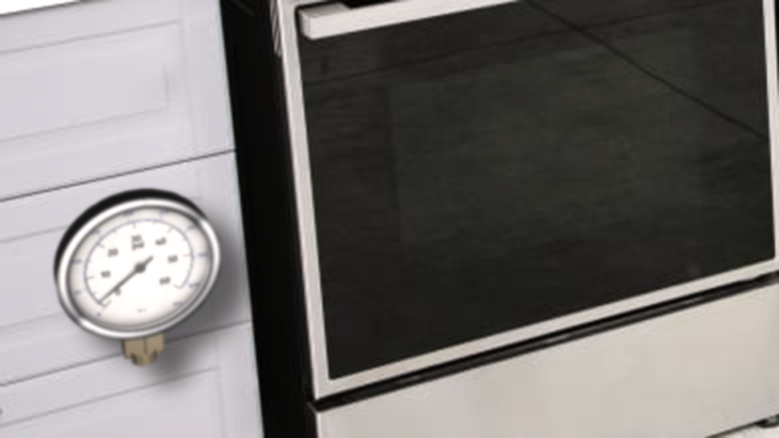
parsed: 2.5 psi
